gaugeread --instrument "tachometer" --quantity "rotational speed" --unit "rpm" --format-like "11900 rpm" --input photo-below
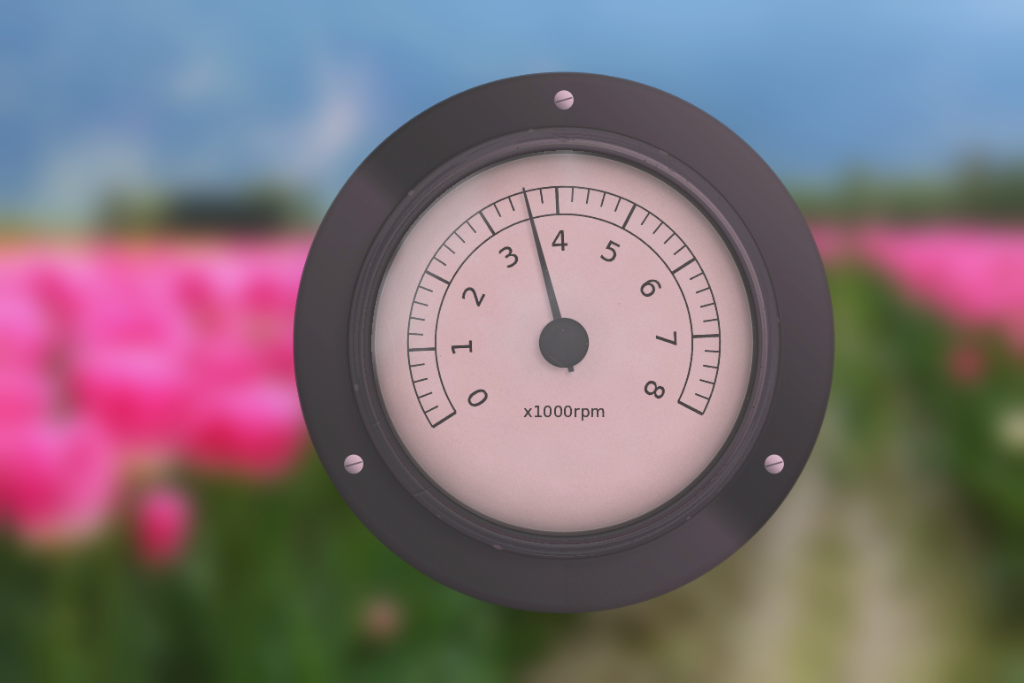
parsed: 3600 rpm
